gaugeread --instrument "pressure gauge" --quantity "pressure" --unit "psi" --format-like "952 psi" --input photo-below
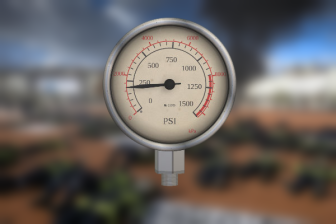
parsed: 200 psi
